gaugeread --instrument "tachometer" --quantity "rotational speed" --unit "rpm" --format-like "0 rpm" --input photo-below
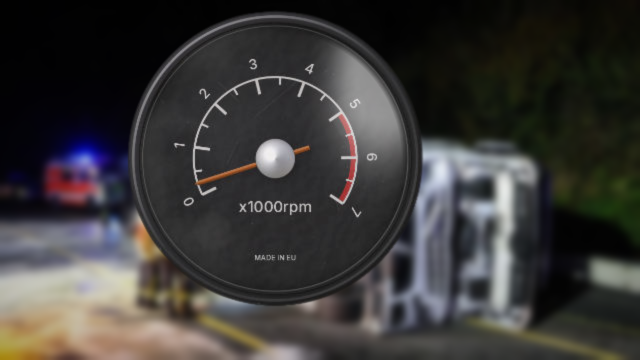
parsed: 250 rpm
